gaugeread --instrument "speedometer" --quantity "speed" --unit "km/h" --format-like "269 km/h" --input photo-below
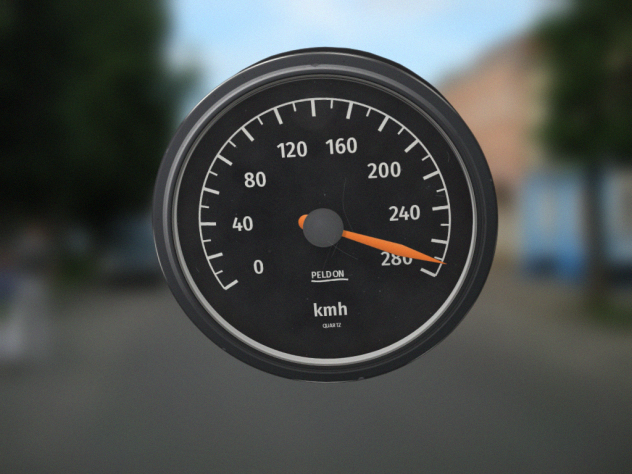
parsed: 270 km/h
